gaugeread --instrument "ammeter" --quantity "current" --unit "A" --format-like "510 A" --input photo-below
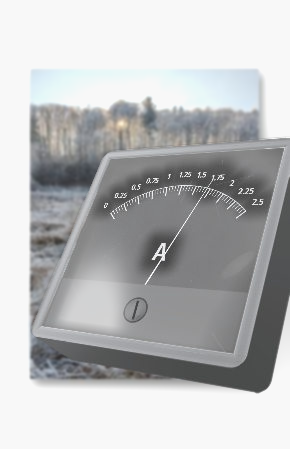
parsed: 1.75 A
